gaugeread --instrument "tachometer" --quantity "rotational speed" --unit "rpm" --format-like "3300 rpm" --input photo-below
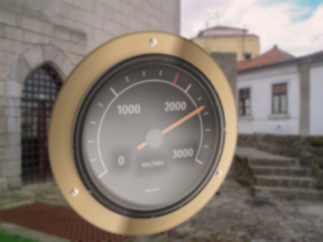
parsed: 2300 rpm
